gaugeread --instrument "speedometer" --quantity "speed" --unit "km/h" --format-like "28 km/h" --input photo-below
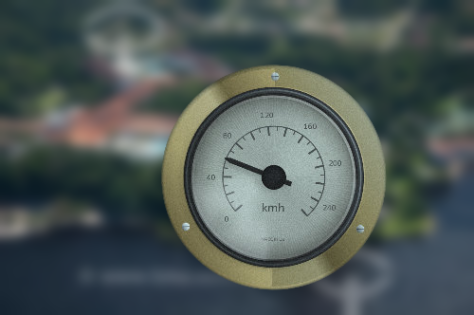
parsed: 60 km/h
